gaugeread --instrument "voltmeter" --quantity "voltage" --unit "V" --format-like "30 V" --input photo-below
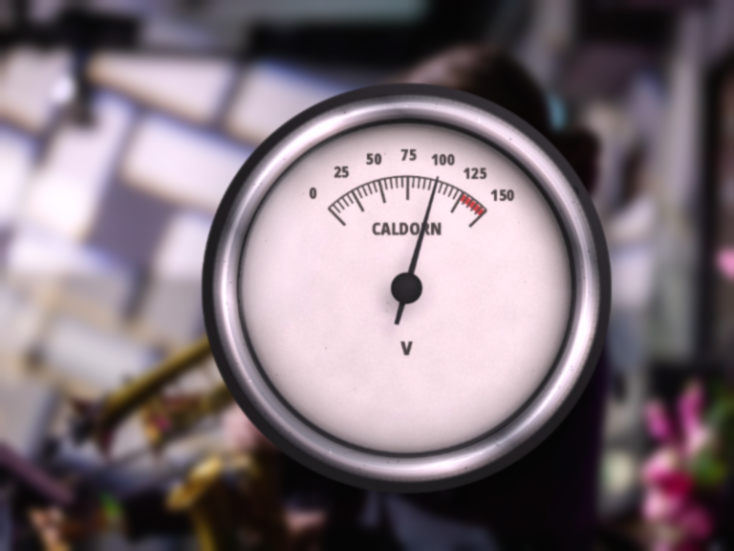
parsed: 100 V
